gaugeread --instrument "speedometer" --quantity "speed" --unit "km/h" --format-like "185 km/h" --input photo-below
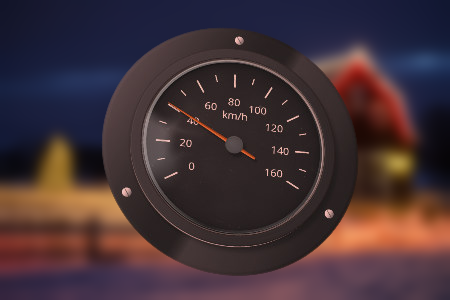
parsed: 40 km/h
